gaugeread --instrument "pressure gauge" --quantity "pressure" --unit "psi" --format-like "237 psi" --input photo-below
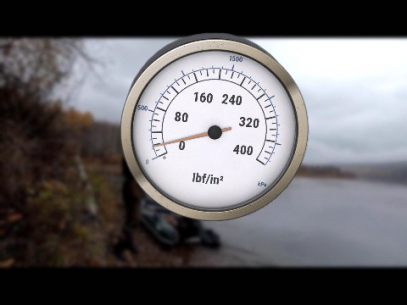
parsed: 20 psi
